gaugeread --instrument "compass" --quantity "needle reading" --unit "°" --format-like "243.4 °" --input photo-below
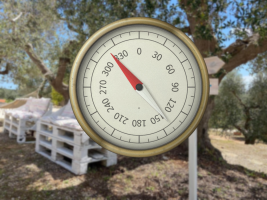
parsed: 320 °
